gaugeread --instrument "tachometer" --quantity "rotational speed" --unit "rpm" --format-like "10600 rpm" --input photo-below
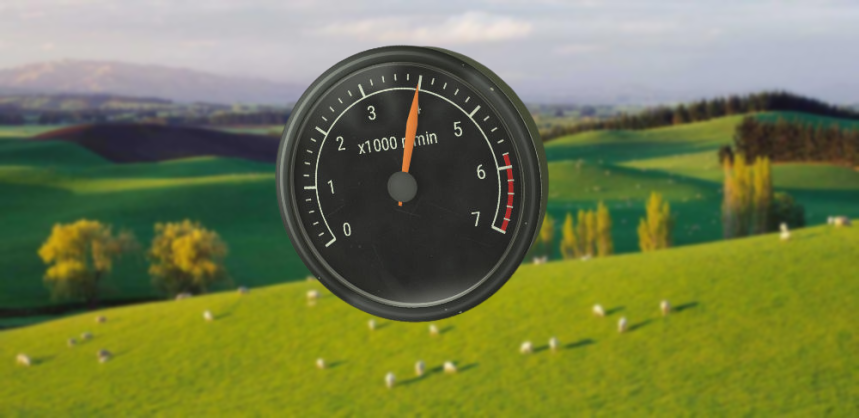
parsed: 4000 rpm
